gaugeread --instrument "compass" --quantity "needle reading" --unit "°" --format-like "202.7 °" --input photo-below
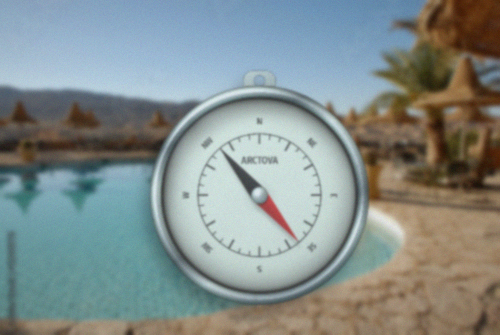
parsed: 140 °
